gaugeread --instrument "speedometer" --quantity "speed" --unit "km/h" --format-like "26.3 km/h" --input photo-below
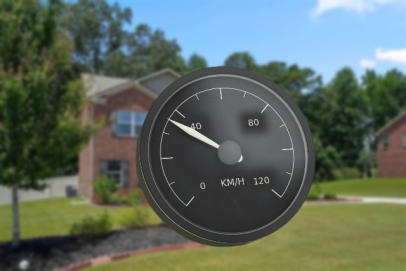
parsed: 35 km/h
